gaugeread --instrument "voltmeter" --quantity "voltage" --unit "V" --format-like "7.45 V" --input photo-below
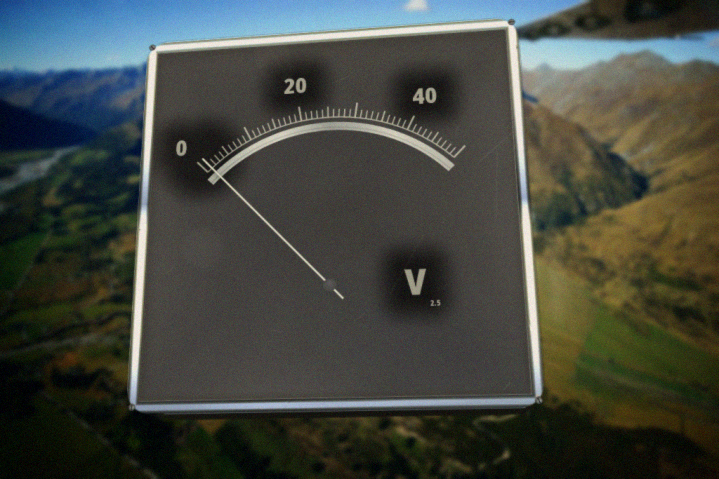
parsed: 1 V
